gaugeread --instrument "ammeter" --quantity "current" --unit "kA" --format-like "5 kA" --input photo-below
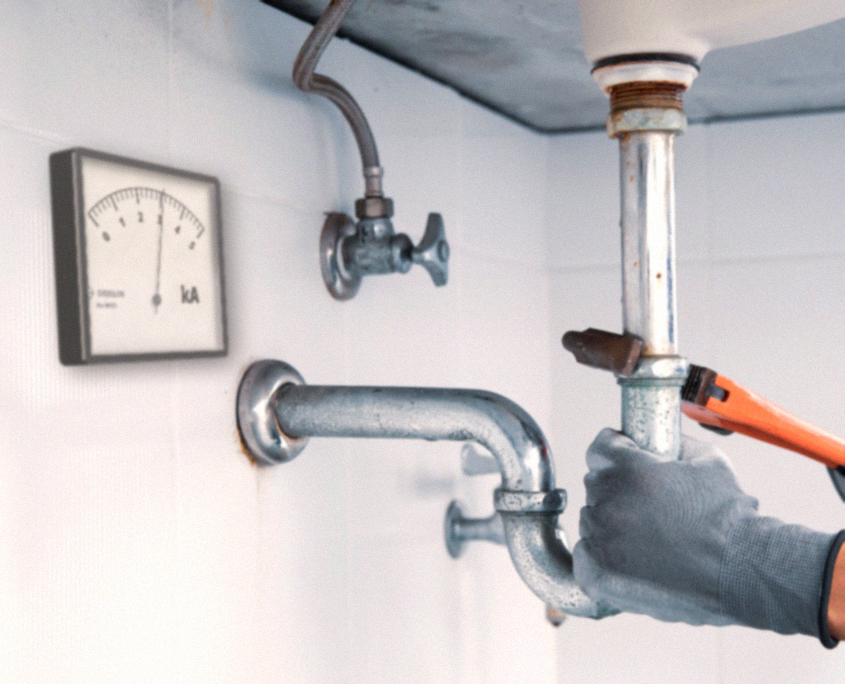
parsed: 3 kA
